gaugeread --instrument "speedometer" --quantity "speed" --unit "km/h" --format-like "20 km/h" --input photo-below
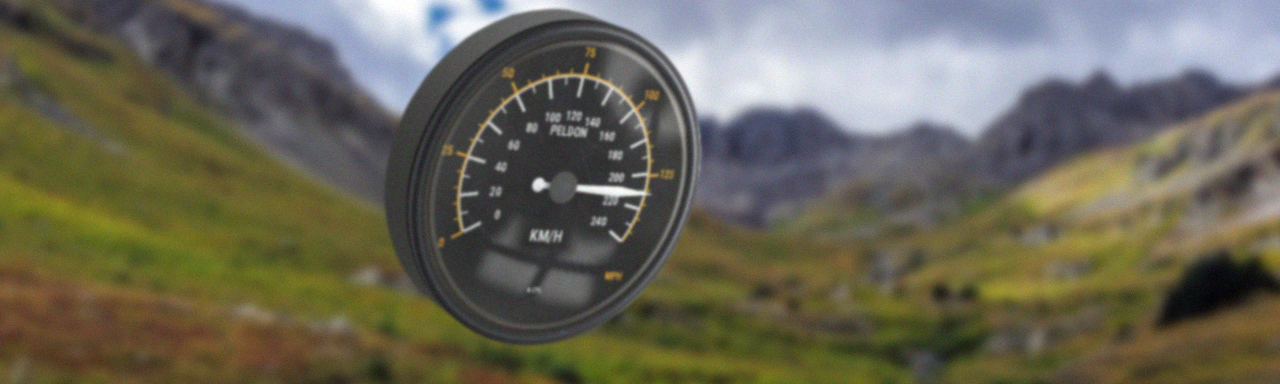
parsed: 210 km/h
